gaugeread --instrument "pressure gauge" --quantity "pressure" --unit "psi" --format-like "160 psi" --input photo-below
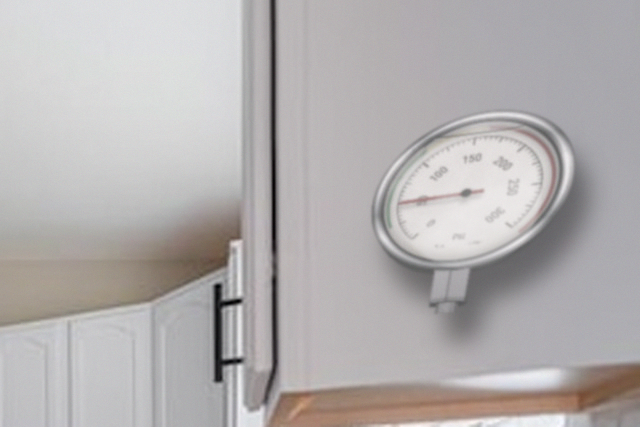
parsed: 50 psi
